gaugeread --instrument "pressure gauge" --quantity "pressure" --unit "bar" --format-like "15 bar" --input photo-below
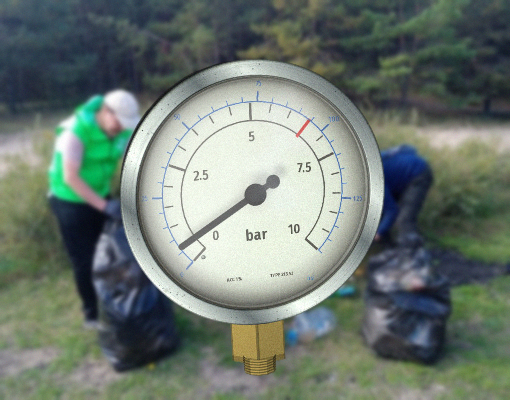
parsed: 0.5 bar
